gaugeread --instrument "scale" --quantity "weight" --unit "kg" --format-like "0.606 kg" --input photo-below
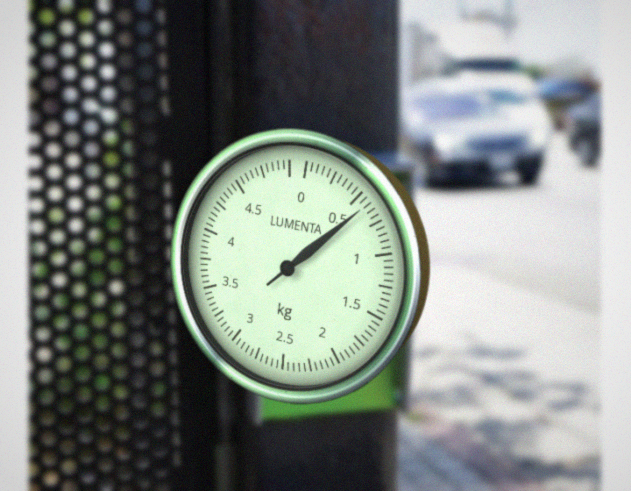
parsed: 0.6 kg
